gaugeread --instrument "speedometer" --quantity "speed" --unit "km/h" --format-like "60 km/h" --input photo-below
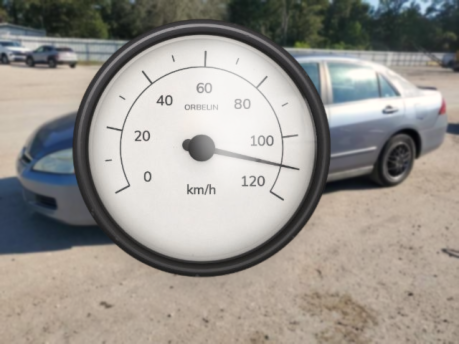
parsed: 110 km/h
